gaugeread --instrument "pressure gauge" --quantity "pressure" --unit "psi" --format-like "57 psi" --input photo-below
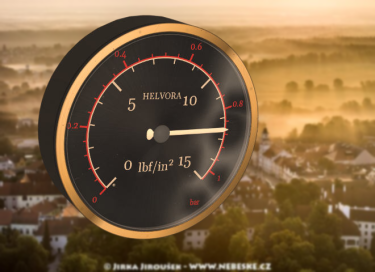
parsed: 12.5 psi
